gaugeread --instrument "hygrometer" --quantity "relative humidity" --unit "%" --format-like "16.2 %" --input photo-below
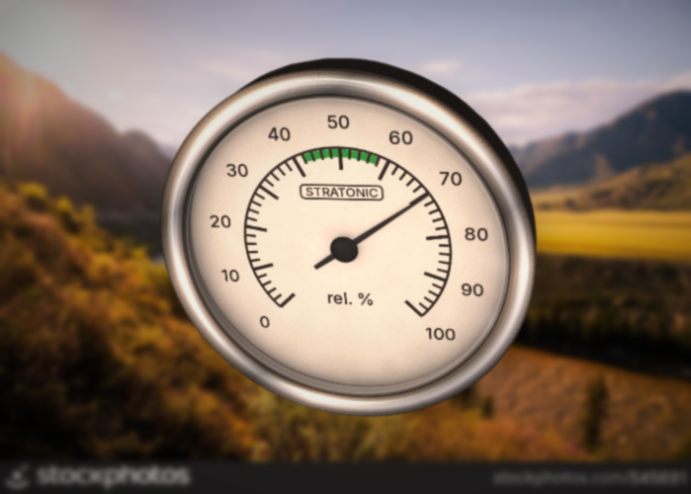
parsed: 70 %
